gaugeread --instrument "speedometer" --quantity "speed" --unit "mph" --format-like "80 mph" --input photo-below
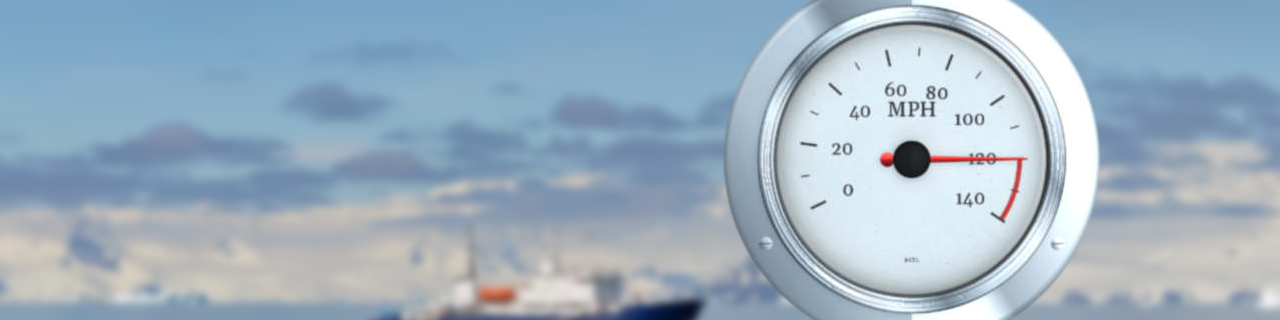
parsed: 120 mph
